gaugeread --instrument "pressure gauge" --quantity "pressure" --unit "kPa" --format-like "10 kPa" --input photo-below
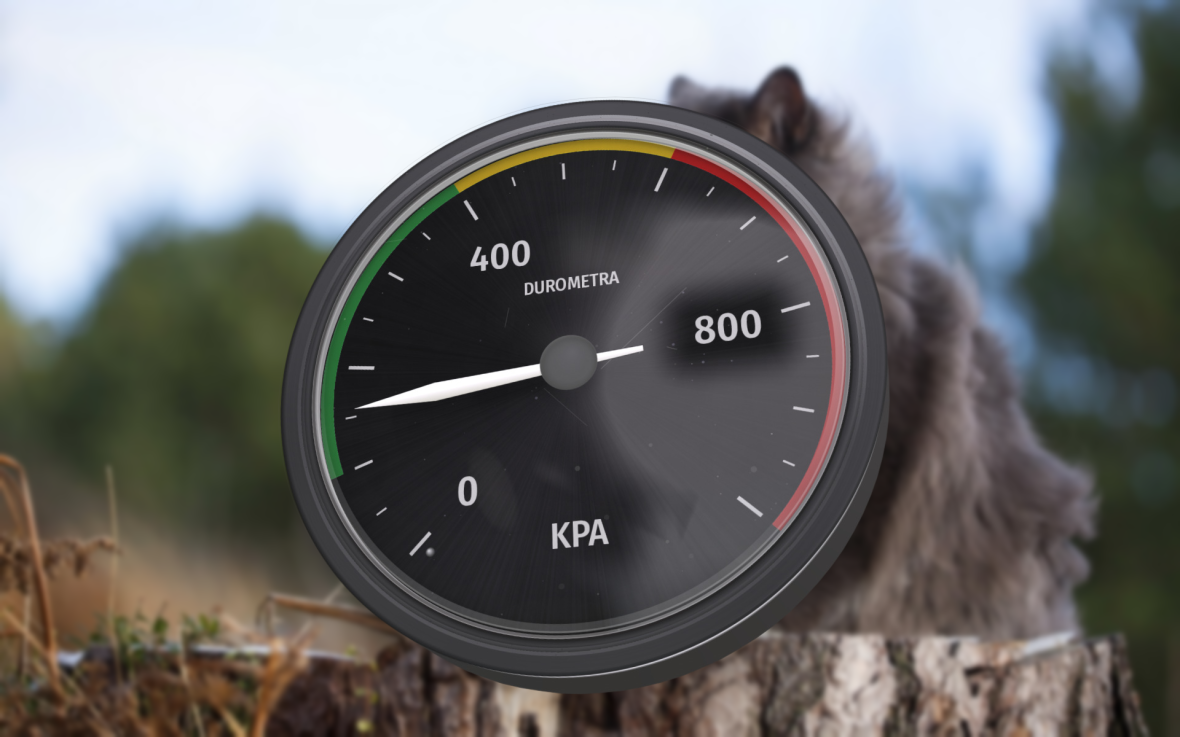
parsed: 150 kPa
